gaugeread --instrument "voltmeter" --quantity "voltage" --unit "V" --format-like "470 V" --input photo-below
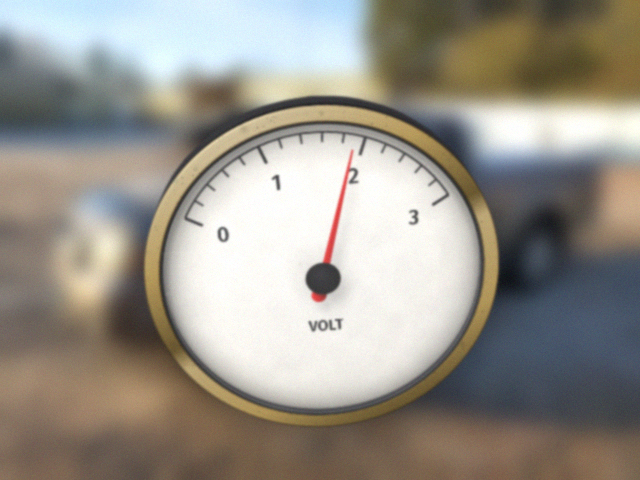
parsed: 1.9 V
